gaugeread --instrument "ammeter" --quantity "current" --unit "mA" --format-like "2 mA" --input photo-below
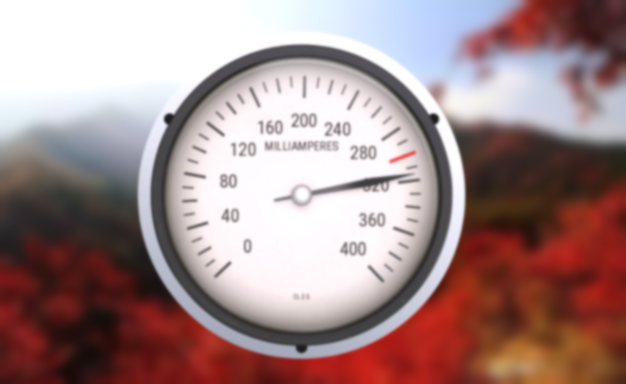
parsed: 315 mA
